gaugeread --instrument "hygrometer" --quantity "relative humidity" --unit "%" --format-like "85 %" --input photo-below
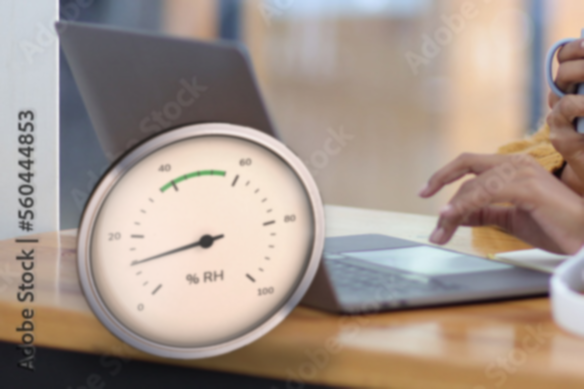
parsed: 12 %
